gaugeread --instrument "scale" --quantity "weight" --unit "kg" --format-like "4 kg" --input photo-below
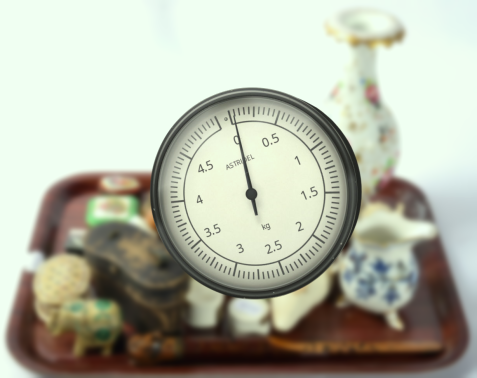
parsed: 0.05 kg
